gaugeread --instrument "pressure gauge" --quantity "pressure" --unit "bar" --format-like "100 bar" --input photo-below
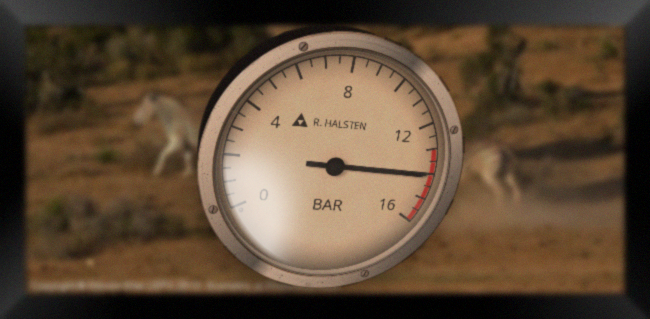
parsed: 14 bar
